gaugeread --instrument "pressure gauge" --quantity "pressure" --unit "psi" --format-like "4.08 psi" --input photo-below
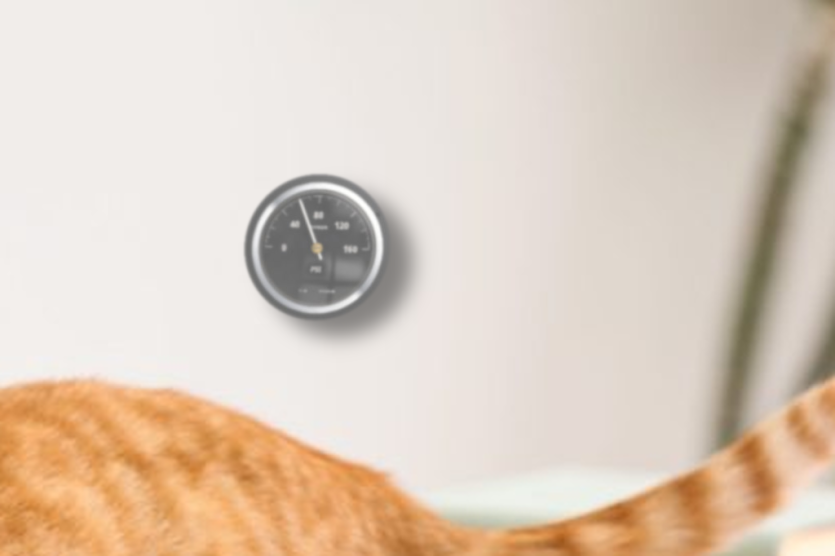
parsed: 60 psi
